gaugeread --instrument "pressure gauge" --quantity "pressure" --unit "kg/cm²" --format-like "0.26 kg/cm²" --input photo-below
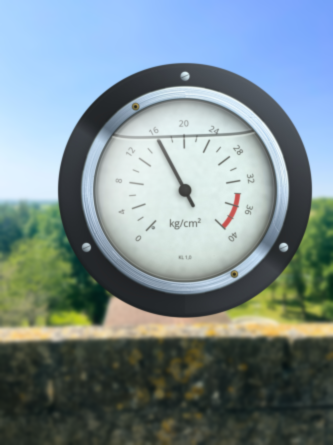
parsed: 16 kg/cm²
